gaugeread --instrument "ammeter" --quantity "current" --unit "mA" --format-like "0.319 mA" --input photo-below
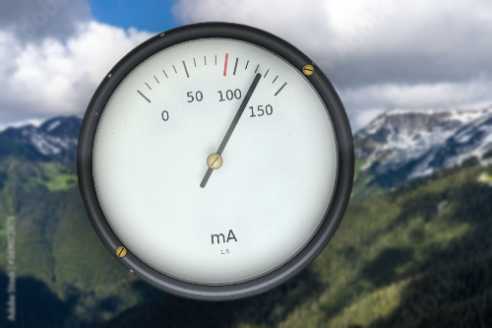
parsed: 125 mA
